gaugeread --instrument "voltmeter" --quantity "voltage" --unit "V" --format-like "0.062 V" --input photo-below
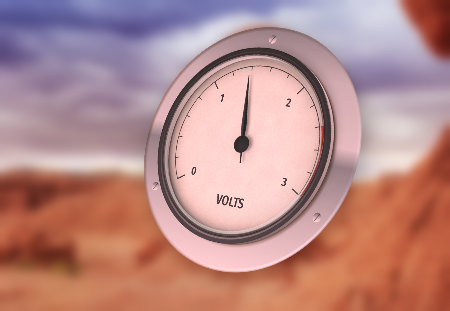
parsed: 1.4 V
